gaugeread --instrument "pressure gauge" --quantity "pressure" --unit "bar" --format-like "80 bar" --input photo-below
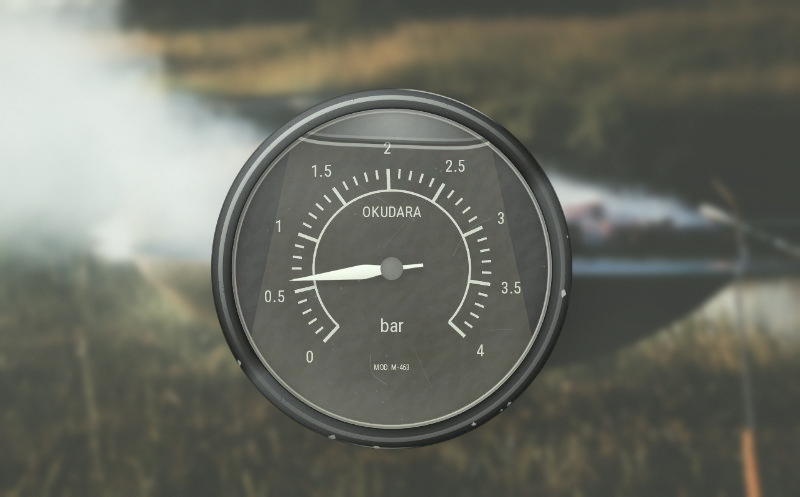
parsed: 0.6 bar
